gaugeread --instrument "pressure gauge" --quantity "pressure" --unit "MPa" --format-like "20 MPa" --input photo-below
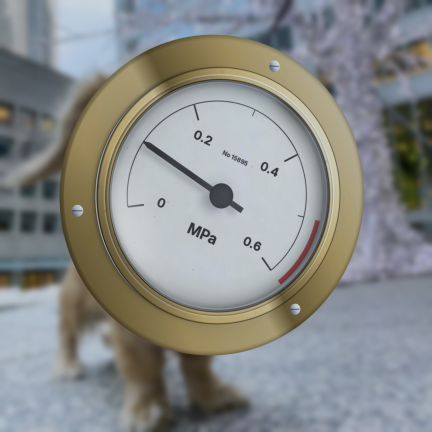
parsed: 0.1 MPa
